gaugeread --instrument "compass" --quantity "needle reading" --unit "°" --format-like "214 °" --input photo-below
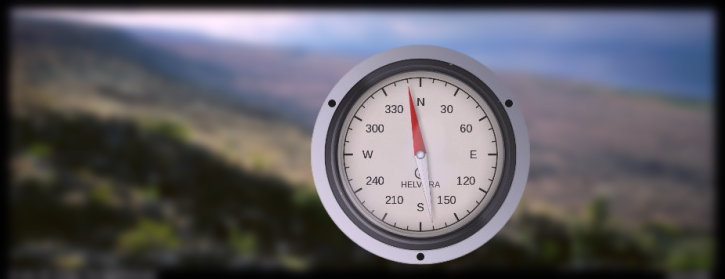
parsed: 350 °
